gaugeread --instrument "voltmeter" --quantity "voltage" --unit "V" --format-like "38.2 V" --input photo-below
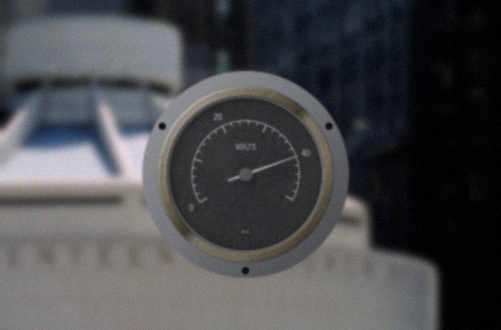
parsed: 40 V
